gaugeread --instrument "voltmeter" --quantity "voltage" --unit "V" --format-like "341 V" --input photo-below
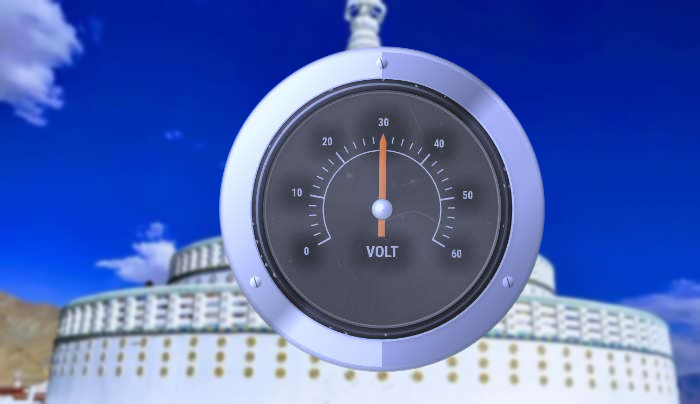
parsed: 30 V
